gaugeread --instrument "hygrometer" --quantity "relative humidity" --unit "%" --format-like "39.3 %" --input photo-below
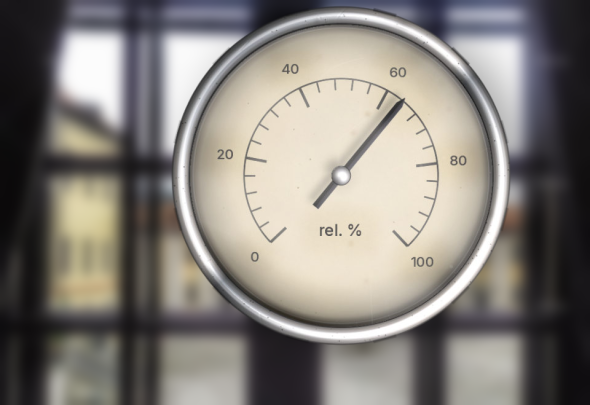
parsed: 64 %
